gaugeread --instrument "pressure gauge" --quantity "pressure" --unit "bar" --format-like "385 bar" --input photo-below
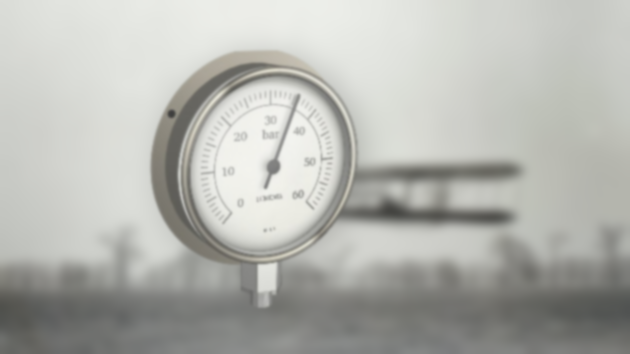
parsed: 35 bar
